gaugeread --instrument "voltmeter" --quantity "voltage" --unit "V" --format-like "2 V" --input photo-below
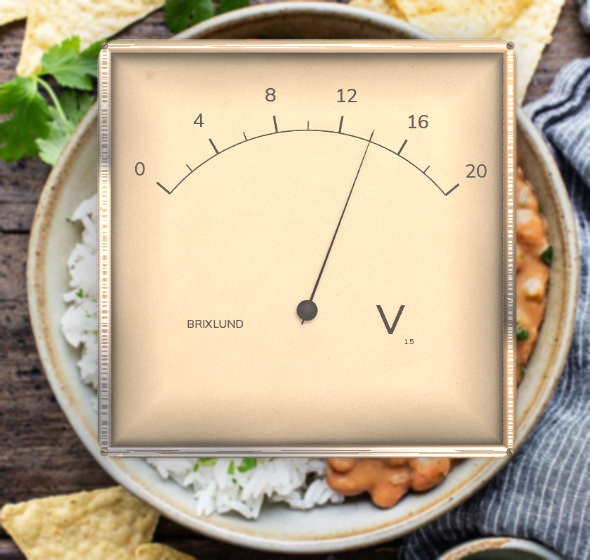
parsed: 14 V
